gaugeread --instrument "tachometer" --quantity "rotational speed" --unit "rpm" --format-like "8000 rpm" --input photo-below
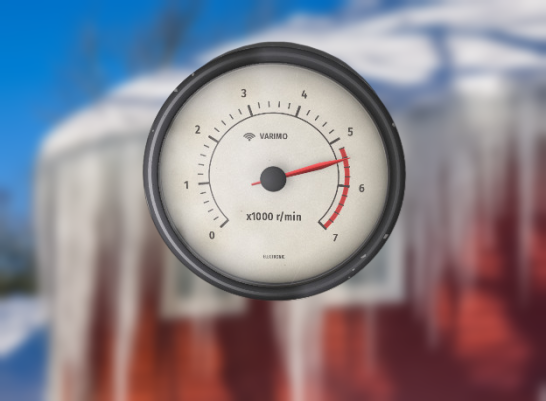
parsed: 5400 rpm
